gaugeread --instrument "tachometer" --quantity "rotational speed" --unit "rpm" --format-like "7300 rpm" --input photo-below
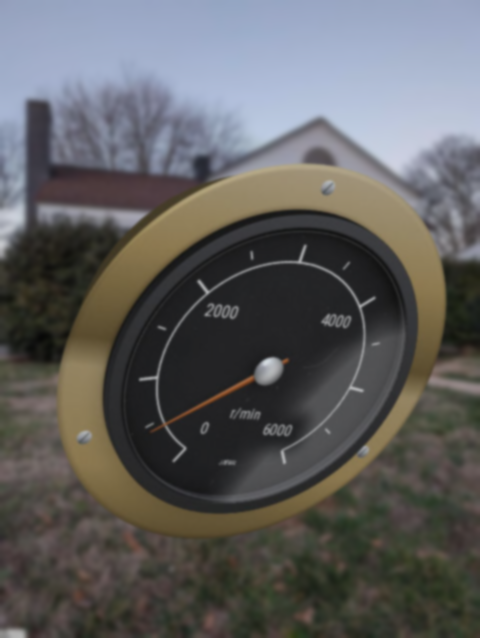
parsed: 500 rpm
